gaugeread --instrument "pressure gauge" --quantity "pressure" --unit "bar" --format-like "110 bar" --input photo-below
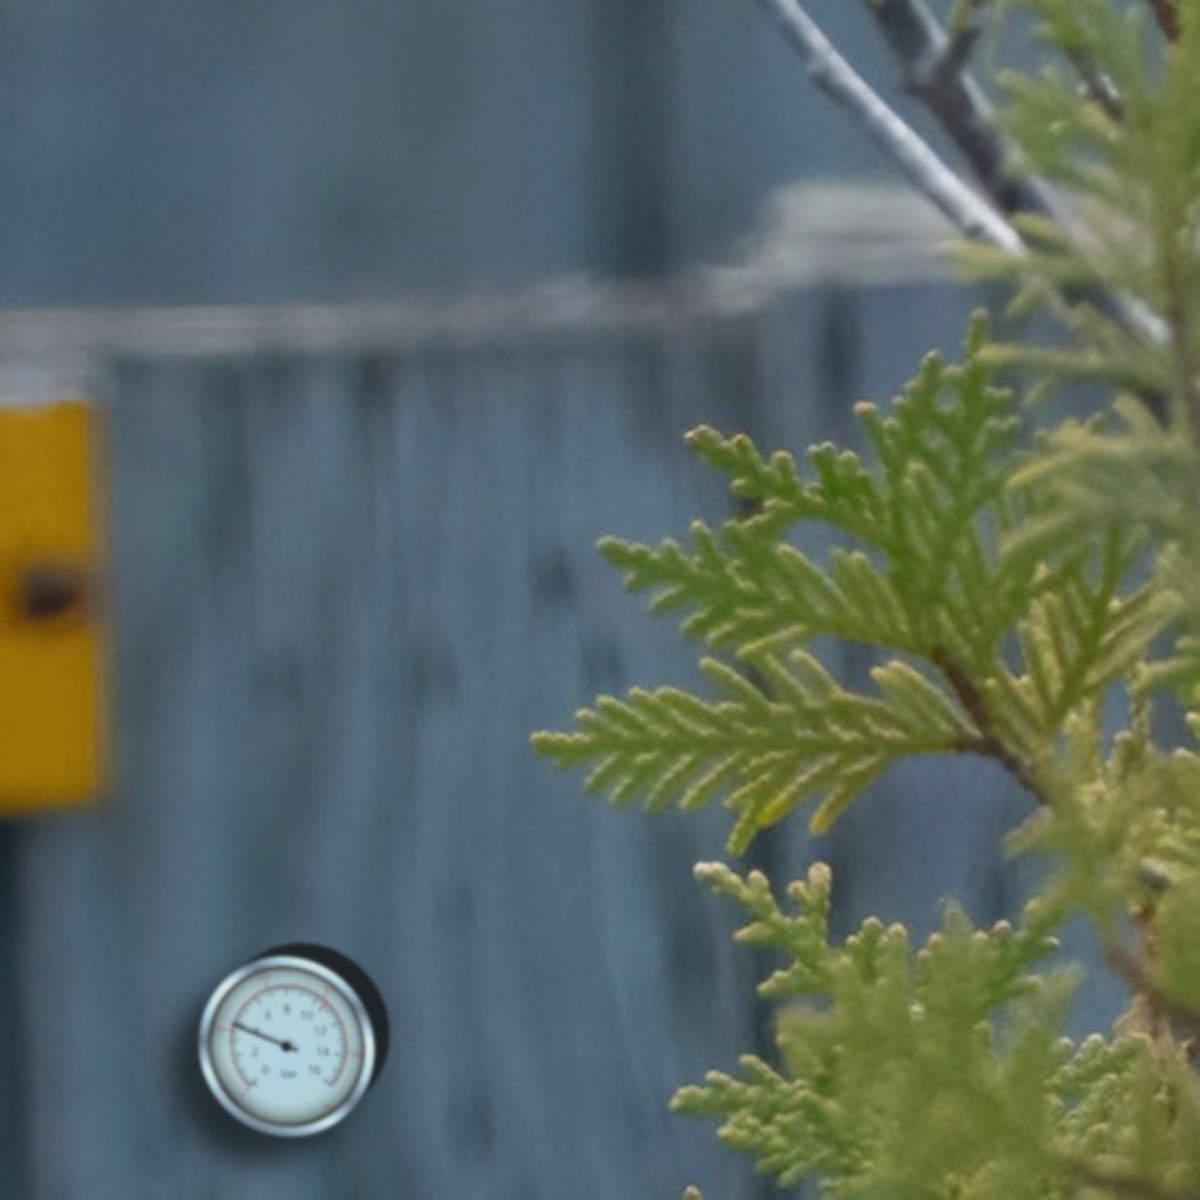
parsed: 4 bar
